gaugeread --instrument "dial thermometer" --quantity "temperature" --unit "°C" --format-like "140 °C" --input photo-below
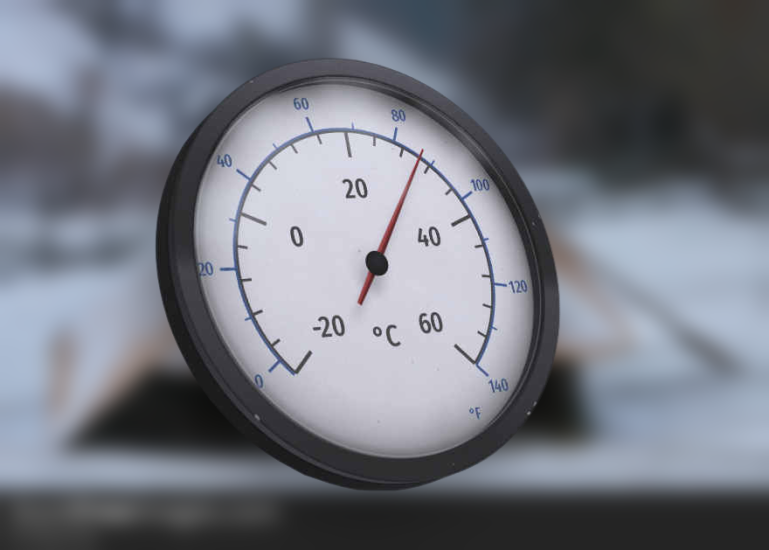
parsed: 30 °C
